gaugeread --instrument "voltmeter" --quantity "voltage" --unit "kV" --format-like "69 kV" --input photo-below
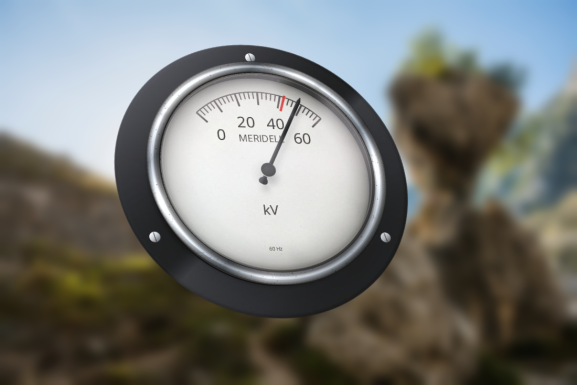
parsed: 48 kV
